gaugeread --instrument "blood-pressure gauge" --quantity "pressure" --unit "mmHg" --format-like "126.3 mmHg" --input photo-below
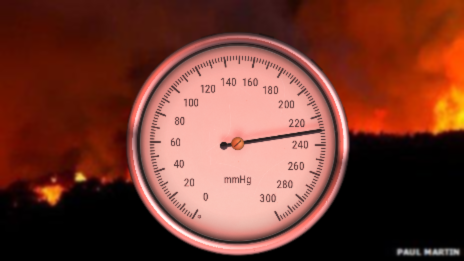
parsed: 230 mmHg
